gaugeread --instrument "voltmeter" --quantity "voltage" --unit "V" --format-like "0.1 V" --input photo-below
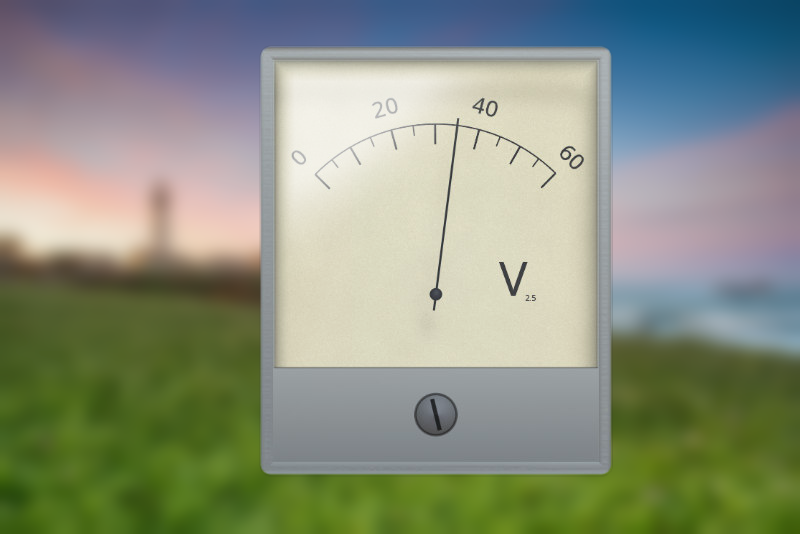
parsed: 35 V
